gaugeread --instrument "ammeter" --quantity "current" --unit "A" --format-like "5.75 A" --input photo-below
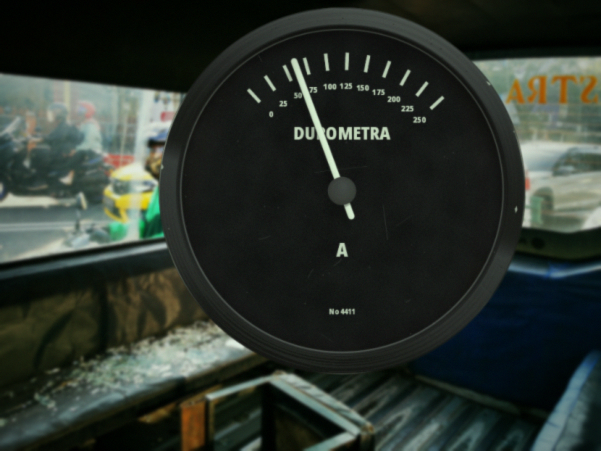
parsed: 62.5 A
